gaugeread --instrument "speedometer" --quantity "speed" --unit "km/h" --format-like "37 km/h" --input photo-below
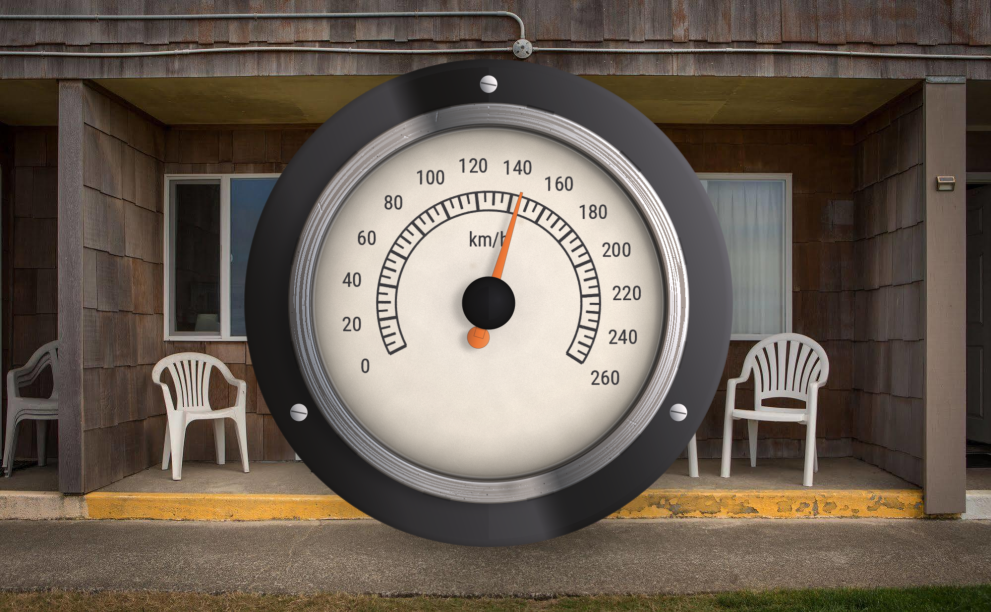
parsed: 145 km/h
